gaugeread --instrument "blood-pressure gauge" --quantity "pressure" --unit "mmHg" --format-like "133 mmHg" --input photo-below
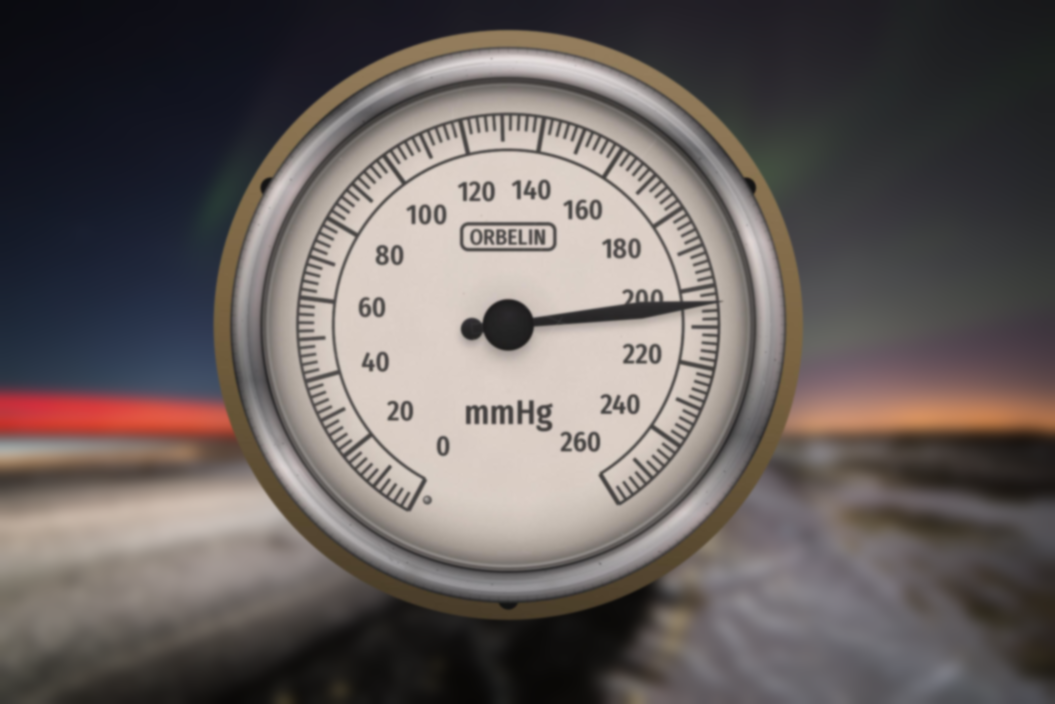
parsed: 204 mmHg
